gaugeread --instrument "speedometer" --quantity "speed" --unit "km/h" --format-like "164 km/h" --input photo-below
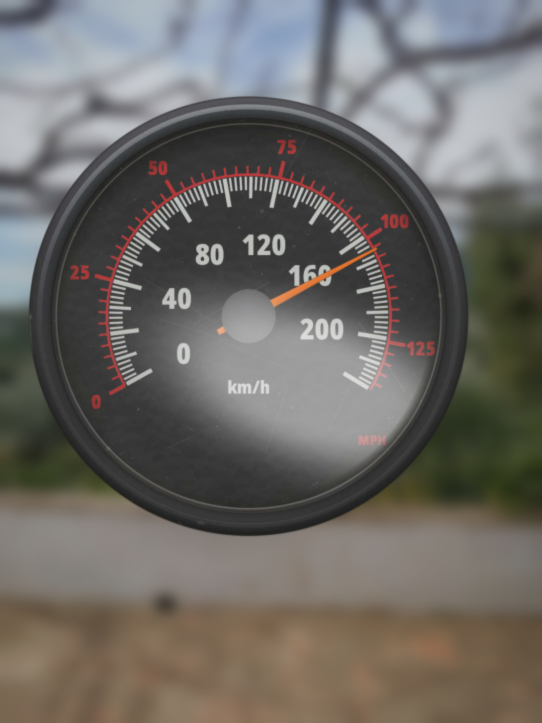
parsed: 166 km/h
